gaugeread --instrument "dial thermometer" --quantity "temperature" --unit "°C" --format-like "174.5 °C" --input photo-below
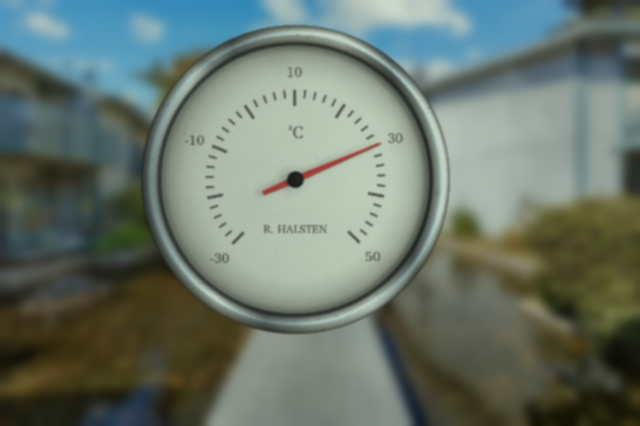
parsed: 30 °C
